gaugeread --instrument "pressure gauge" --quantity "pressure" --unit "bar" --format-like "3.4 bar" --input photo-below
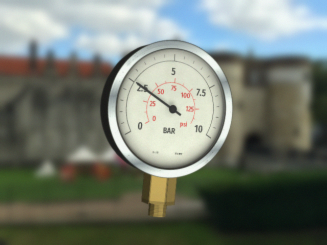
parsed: 2.5 bar
